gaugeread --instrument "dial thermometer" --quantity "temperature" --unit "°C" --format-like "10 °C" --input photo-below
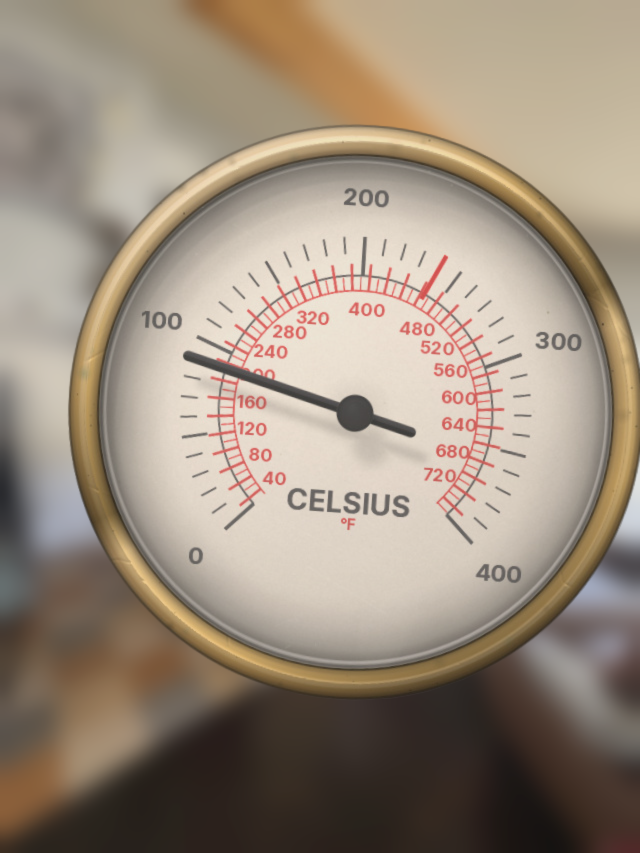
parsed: 90 °C
